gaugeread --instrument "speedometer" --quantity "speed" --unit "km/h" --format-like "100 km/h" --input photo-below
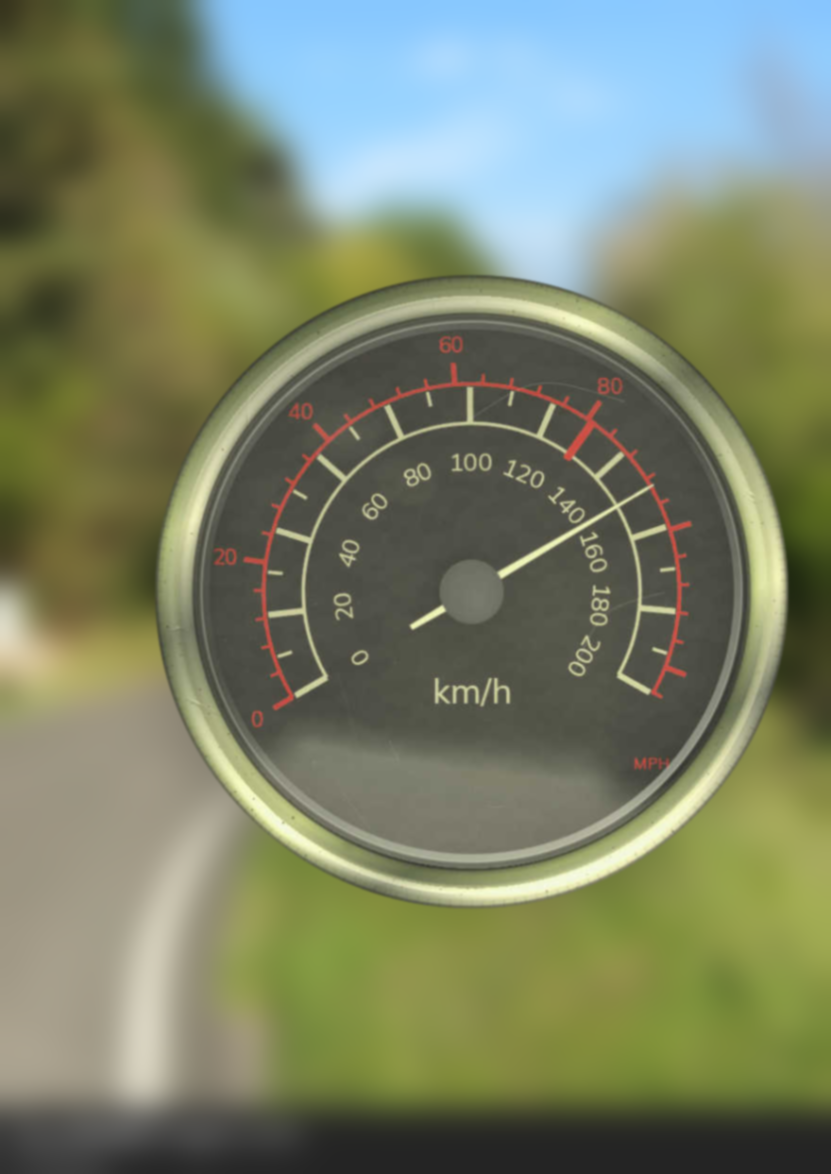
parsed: 150 km/h
